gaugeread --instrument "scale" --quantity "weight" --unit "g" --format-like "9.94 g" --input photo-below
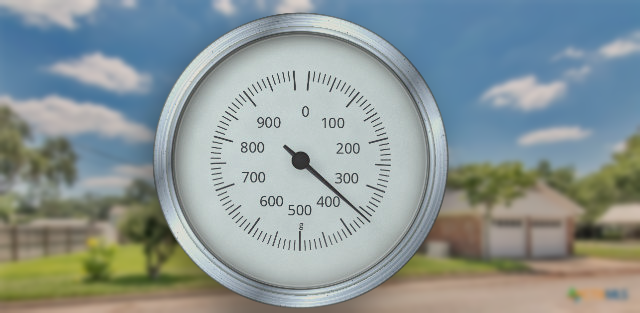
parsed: 360 g
